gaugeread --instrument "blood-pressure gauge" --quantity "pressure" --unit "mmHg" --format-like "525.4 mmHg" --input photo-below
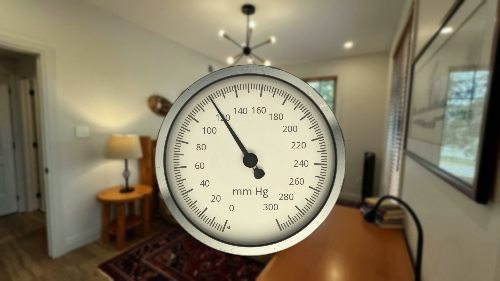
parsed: 120 mmHg
